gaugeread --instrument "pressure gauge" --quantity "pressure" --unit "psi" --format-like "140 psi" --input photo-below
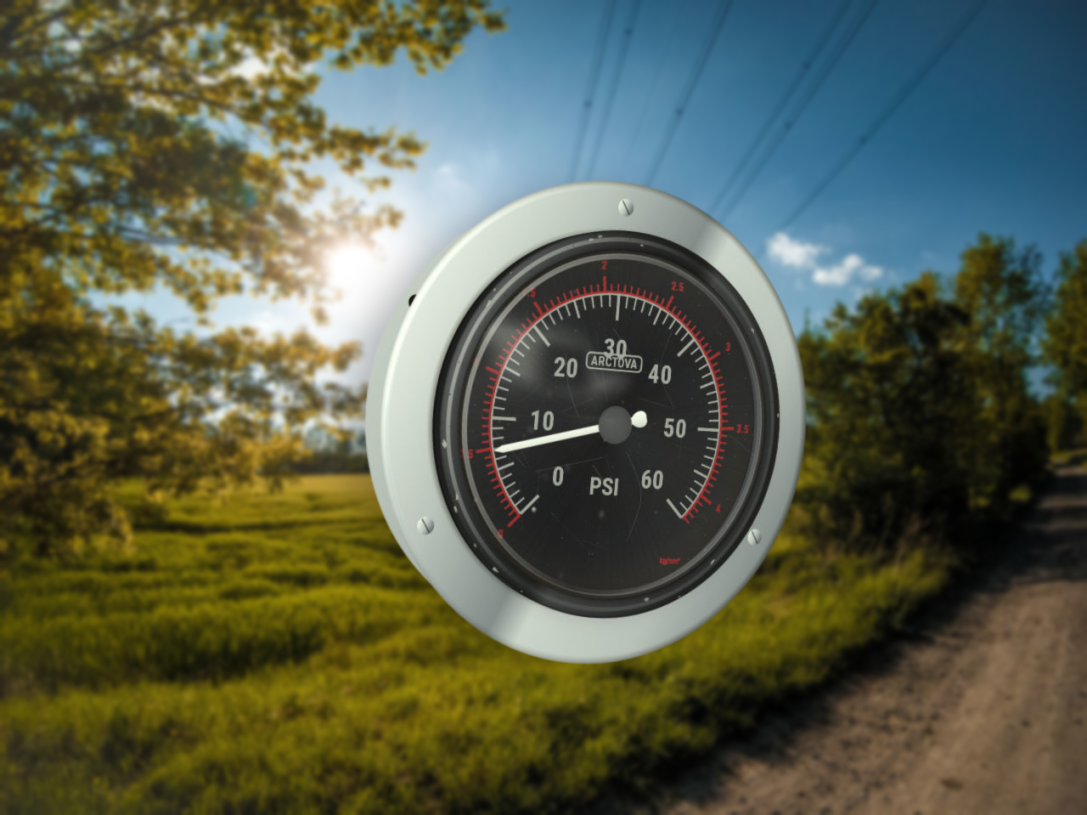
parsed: 7 psi
